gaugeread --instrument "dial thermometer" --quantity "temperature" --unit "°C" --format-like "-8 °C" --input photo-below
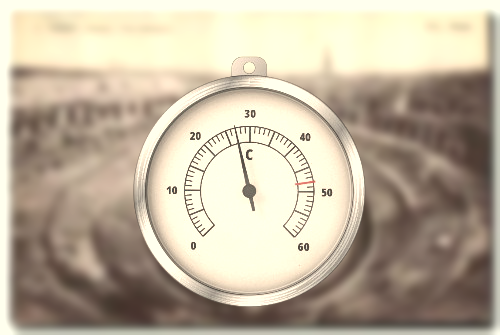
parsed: 27 °C
